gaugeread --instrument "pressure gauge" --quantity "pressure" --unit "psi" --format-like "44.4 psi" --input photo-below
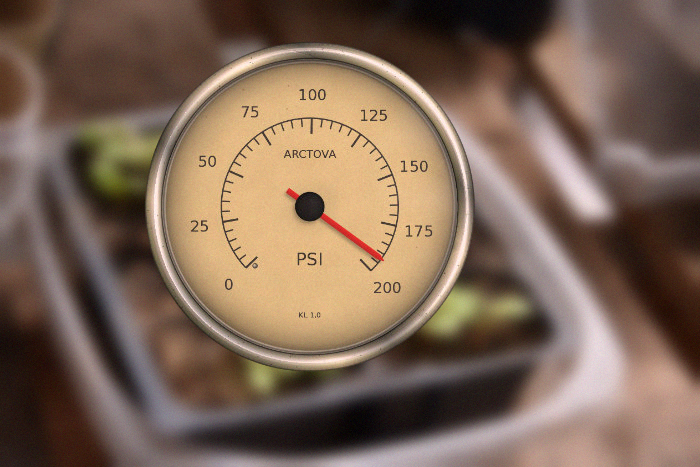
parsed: 192.5 psi
